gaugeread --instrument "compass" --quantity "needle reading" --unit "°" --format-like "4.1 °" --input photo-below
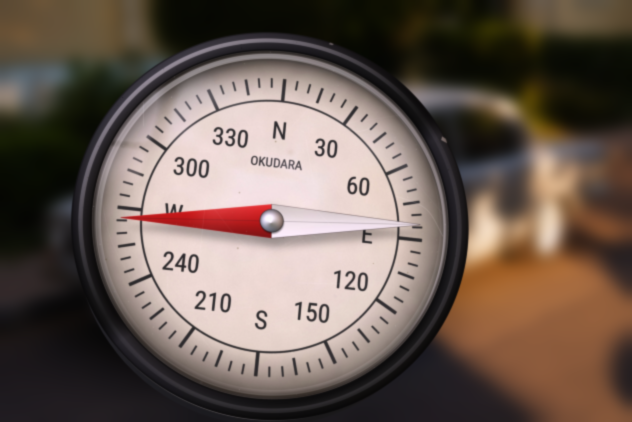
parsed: 265 °
